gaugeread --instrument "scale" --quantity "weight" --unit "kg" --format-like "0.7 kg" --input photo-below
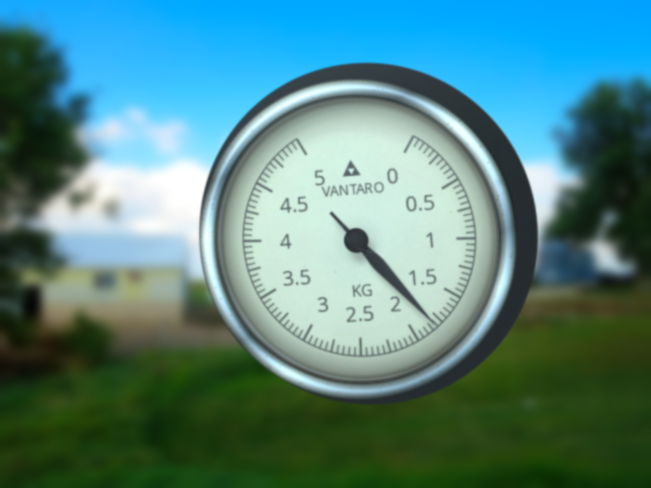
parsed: 1.8 kg
